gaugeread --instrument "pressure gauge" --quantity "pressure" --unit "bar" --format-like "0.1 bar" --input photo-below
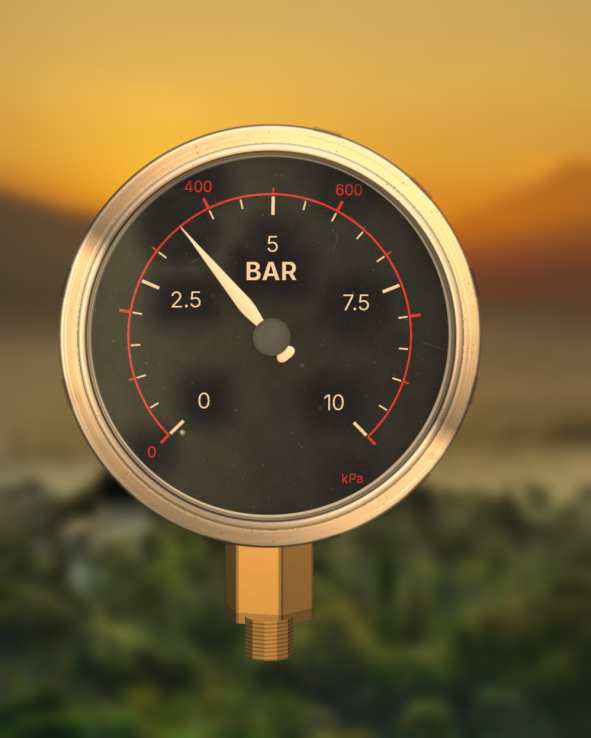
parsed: 3.5 bar
